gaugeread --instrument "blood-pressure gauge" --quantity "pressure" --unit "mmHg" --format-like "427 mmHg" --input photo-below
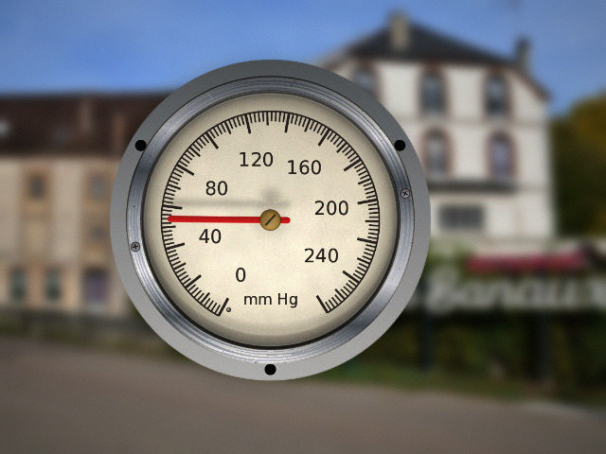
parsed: 54 mmHg
